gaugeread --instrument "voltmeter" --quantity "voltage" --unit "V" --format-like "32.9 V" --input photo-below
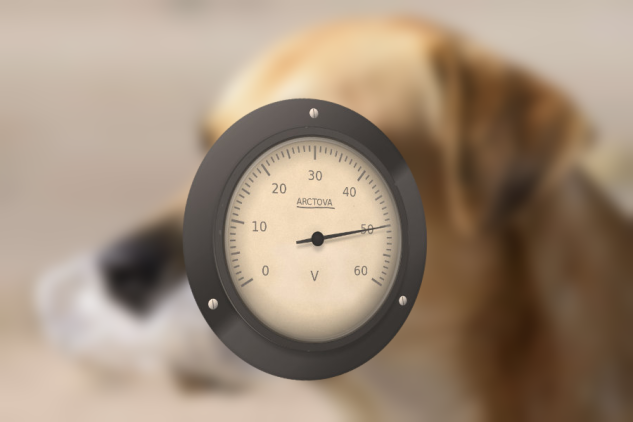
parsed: 50 V
